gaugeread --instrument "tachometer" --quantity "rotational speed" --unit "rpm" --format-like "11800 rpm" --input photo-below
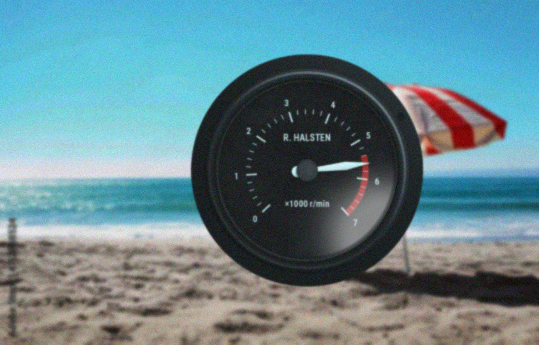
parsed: 5600 rpm
